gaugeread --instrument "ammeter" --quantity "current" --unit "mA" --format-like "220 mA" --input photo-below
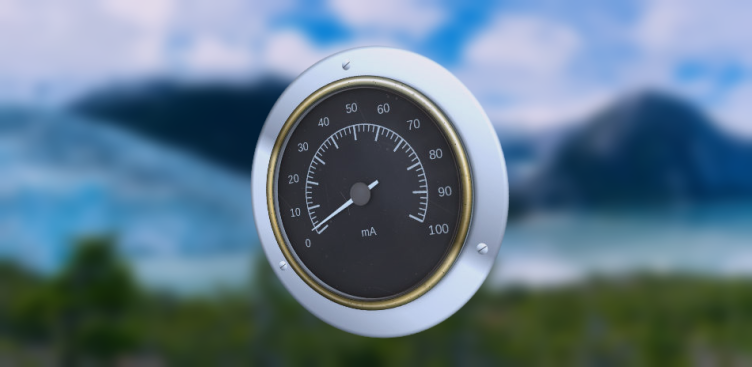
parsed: 2 mA
